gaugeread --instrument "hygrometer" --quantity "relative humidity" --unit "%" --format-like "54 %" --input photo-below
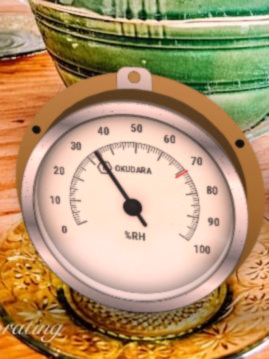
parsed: 35 %
